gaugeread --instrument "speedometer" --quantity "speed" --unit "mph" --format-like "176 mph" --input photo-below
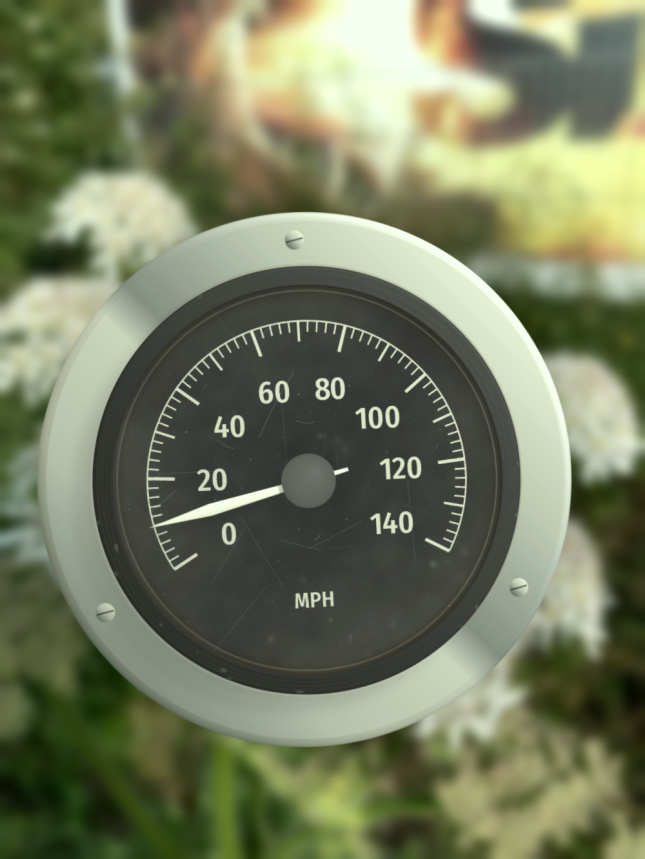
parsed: 10 mph
